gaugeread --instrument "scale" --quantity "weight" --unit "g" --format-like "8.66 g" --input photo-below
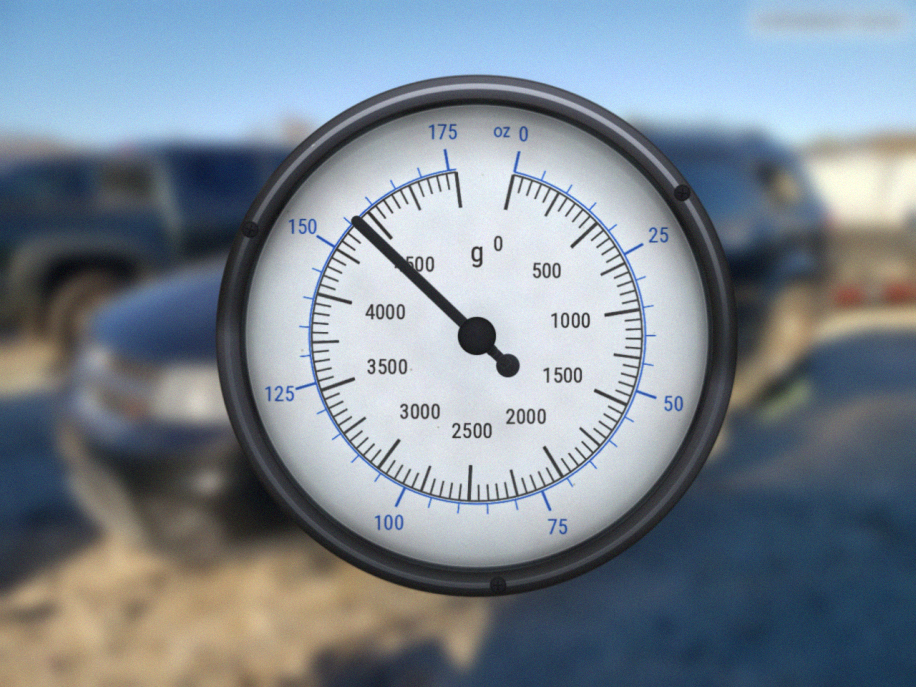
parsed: 4425 g
